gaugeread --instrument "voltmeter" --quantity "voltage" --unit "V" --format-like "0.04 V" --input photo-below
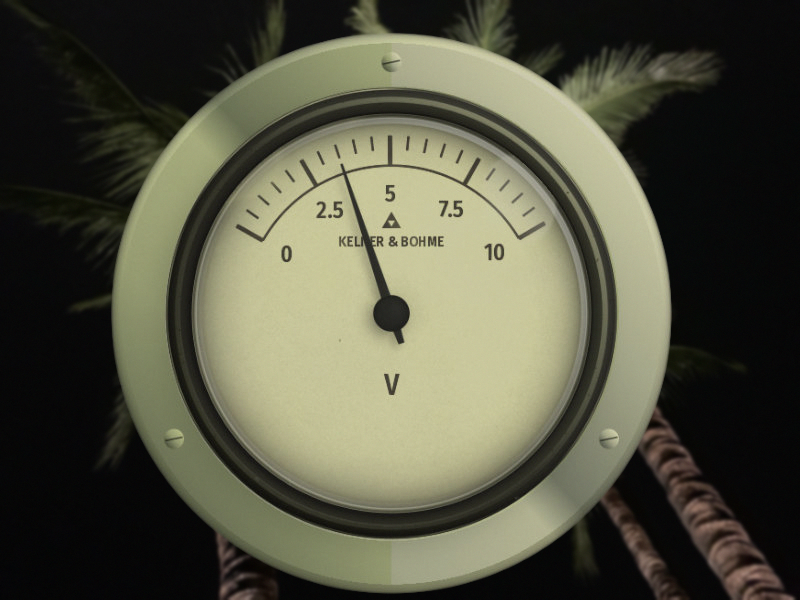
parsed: 3.5 V
